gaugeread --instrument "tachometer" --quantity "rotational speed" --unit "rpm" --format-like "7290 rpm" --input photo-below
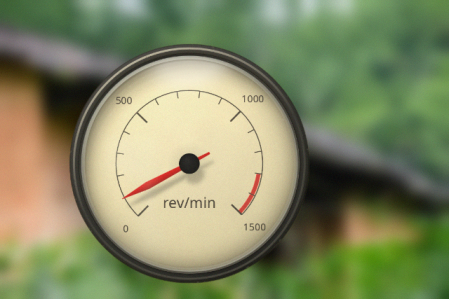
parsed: 100 rpm
